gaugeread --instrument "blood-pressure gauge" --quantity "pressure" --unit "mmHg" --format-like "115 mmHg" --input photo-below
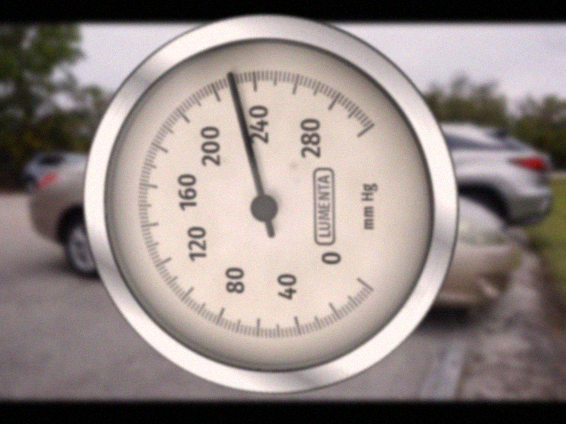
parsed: 230 mmHg
